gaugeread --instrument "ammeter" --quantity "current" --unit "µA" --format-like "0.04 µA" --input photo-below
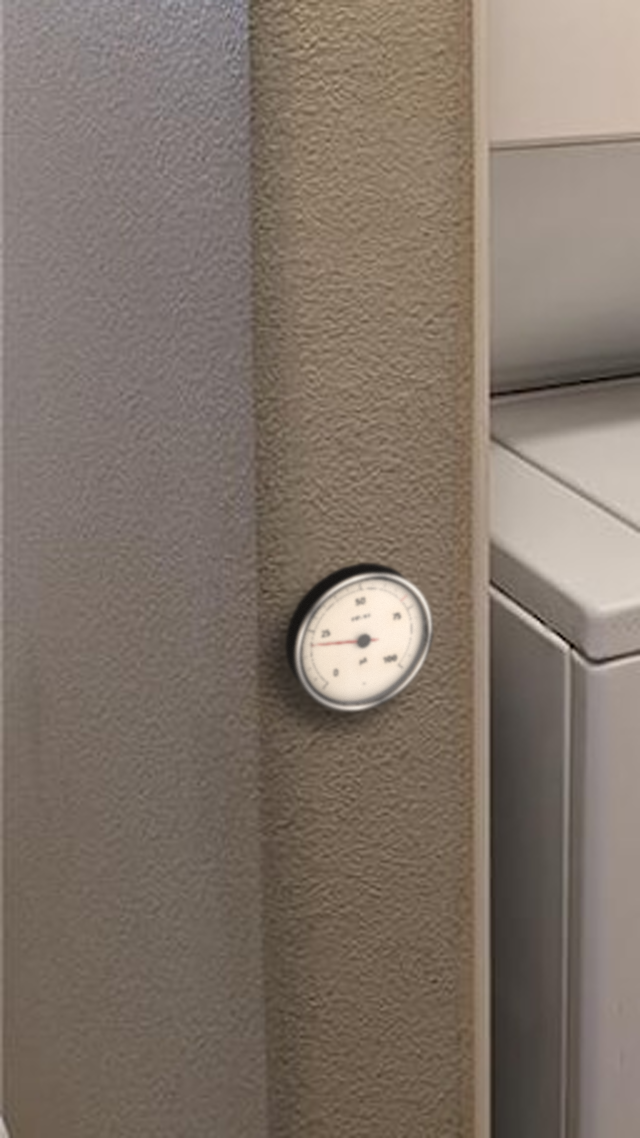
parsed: 20 µA
